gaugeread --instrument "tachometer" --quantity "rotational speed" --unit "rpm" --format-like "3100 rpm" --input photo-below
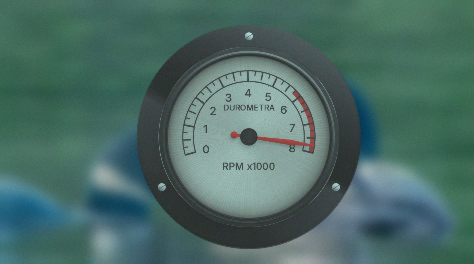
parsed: 7750 rpm
